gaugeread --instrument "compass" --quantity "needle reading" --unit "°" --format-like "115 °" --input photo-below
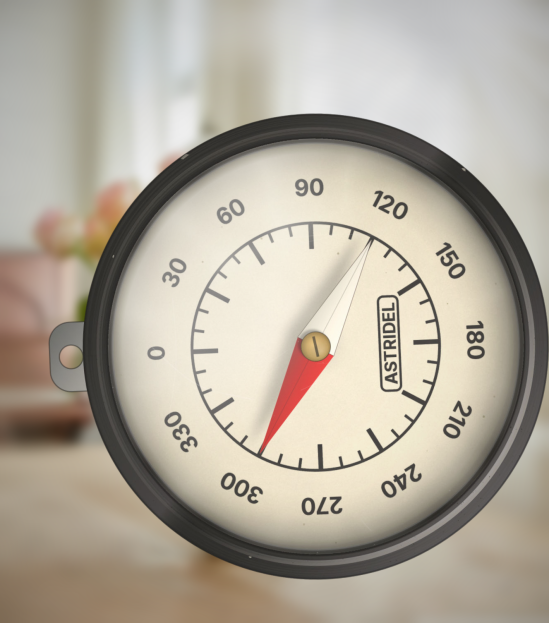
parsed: 300 °
